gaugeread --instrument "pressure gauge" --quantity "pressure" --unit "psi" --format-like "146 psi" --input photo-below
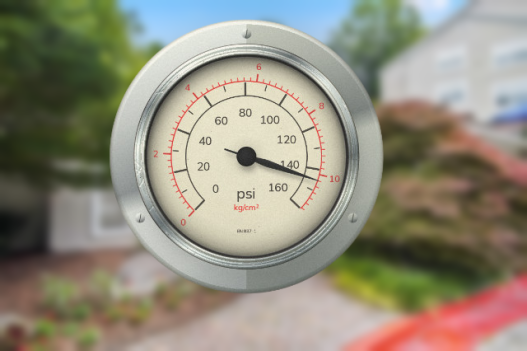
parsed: 145 psi
